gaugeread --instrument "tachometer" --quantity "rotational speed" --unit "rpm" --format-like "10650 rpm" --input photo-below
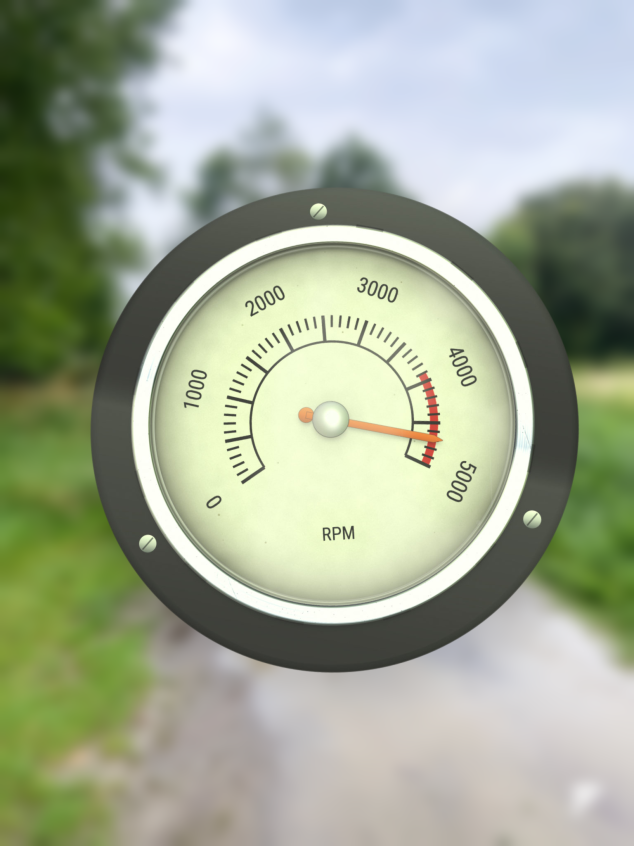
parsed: 4700 rpm
